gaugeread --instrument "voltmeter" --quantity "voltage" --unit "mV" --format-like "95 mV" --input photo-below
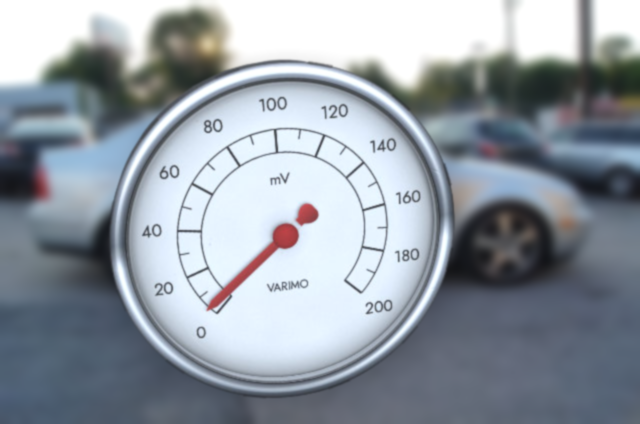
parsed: 5 mV
